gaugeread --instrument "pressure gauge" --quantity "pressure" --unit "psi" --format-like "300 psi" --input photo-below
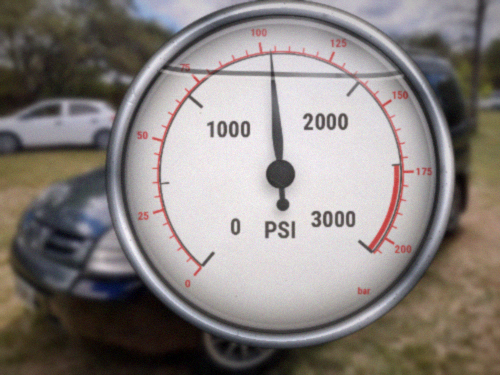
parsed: 1500 psi
